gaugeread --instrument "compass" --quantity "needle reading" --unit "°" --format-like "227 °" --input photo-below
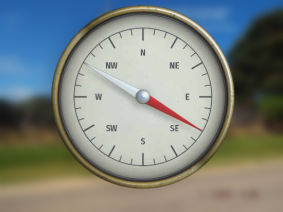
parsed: 120 °
